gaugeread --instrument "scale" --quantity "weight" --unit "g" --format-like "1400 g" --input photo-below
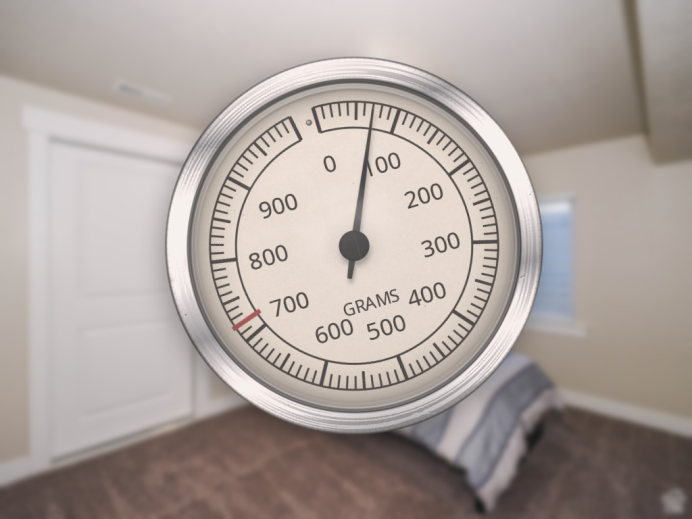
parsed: 70 g
